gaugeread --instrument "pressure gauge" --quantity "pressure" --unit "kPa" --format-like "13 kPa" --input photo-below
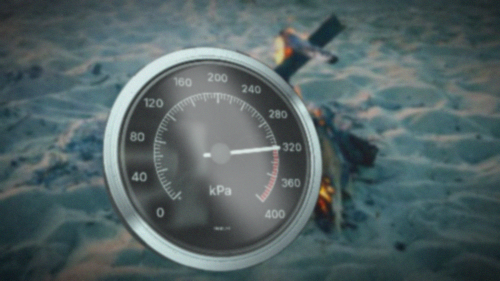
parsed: 320 kPa
